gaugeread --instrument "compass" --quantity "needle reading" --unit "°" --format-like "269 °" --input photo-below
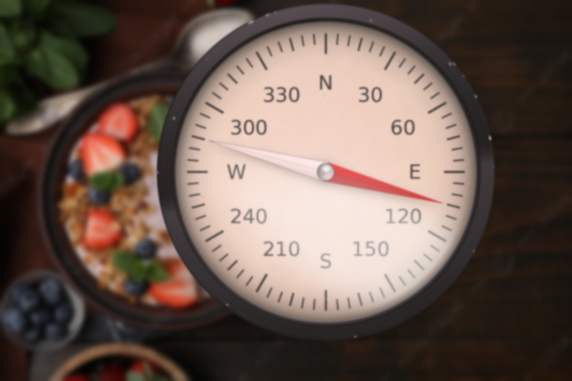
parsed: 105 °
